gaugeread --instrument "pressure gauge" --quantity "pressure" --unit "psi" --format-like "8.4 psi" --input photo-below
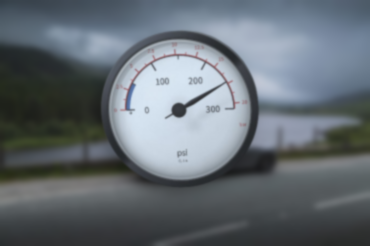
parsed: 250 psi
